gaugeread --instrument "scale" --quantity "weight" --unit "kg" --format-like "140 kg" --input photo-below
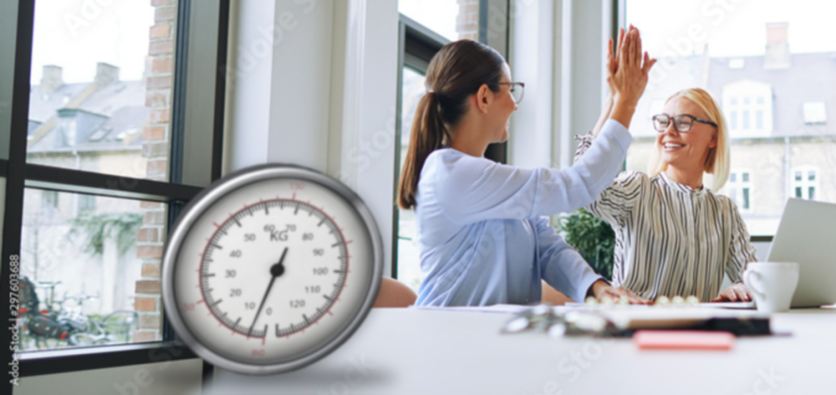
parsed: 5 kg
